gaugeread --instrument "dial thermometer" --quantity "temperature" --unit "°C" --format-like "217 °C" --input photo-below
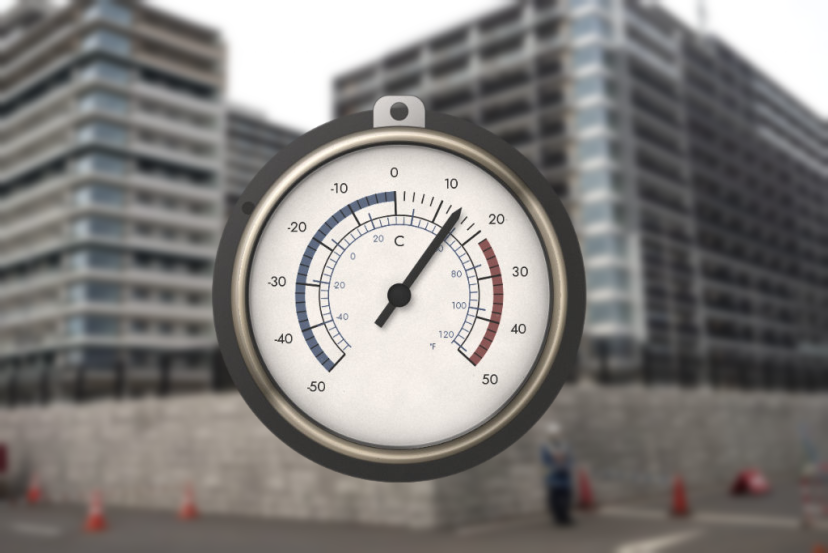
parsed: 14 °C
